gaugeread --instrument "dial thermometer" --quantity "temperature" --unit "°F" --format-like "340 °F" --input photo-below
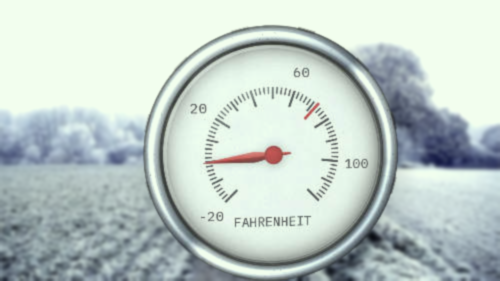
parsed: 0 °F
